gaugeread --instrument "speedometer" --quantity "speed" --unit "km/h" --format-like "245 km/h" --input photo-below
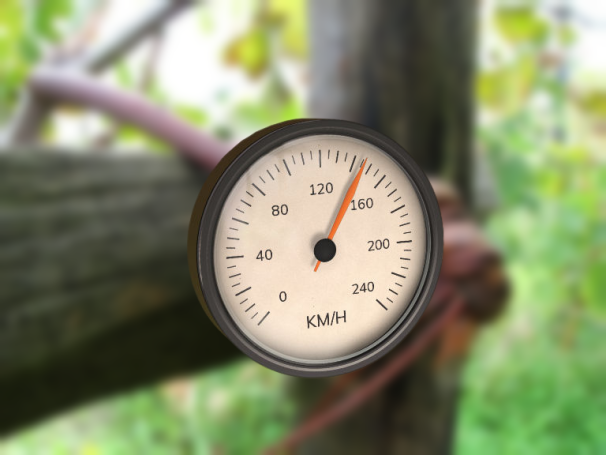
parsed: 145 km/h
